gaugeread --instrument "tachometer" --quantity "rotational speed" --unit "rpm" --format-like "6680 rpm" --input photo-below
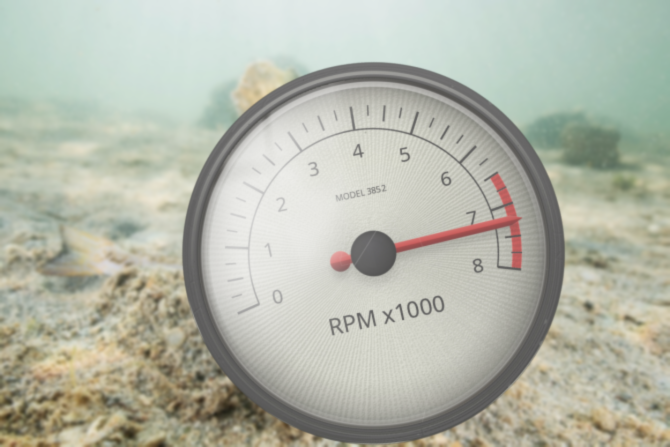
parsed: 7250 rpm
